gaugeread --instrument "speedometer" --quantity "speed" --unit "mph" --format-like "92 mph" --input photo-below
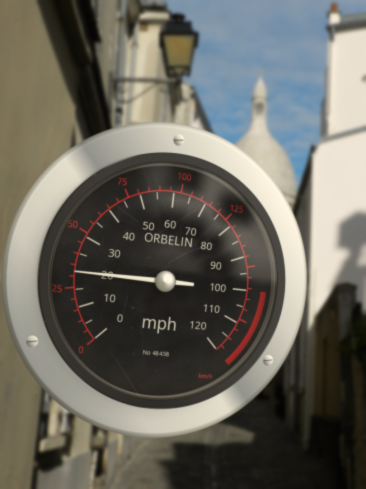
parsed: 20 mph
